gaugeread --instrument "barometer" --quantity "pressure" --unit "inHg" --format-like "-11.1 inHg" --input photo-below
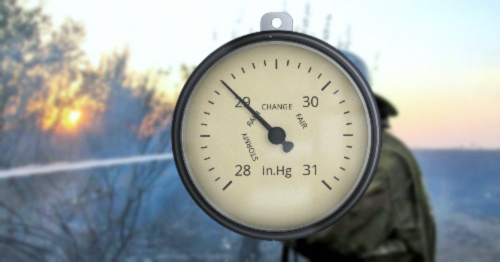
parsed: 29 inHg
